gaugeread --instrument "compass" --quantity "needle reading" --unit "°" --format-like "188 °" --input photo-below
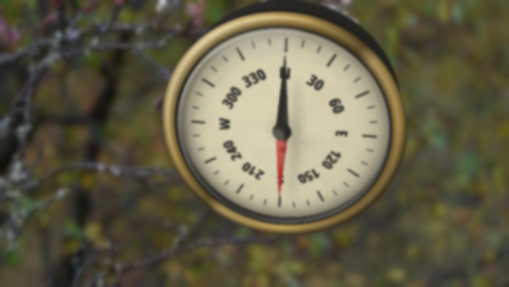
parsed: 180 °
